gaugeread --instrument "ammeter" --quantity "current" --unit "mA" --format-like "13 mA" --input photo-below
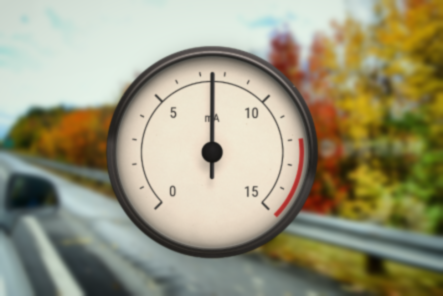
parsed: 7.5 mA
